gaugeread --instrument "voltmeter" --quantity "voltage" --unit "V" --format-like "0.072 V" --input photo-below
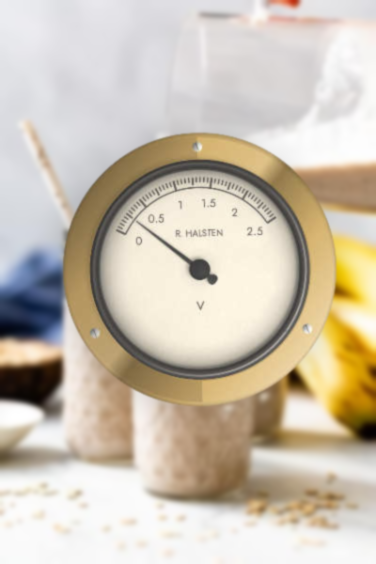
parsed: 0.25 V
